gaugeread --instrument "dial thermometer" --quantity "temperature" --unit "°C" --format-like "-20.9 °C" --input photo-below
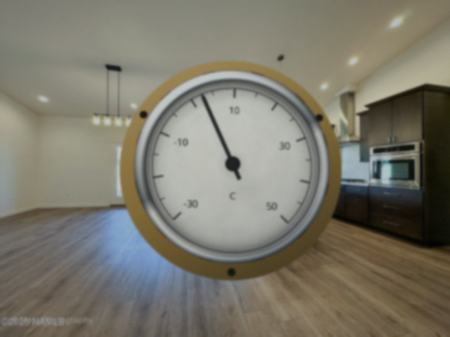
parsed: 2.5 °C
